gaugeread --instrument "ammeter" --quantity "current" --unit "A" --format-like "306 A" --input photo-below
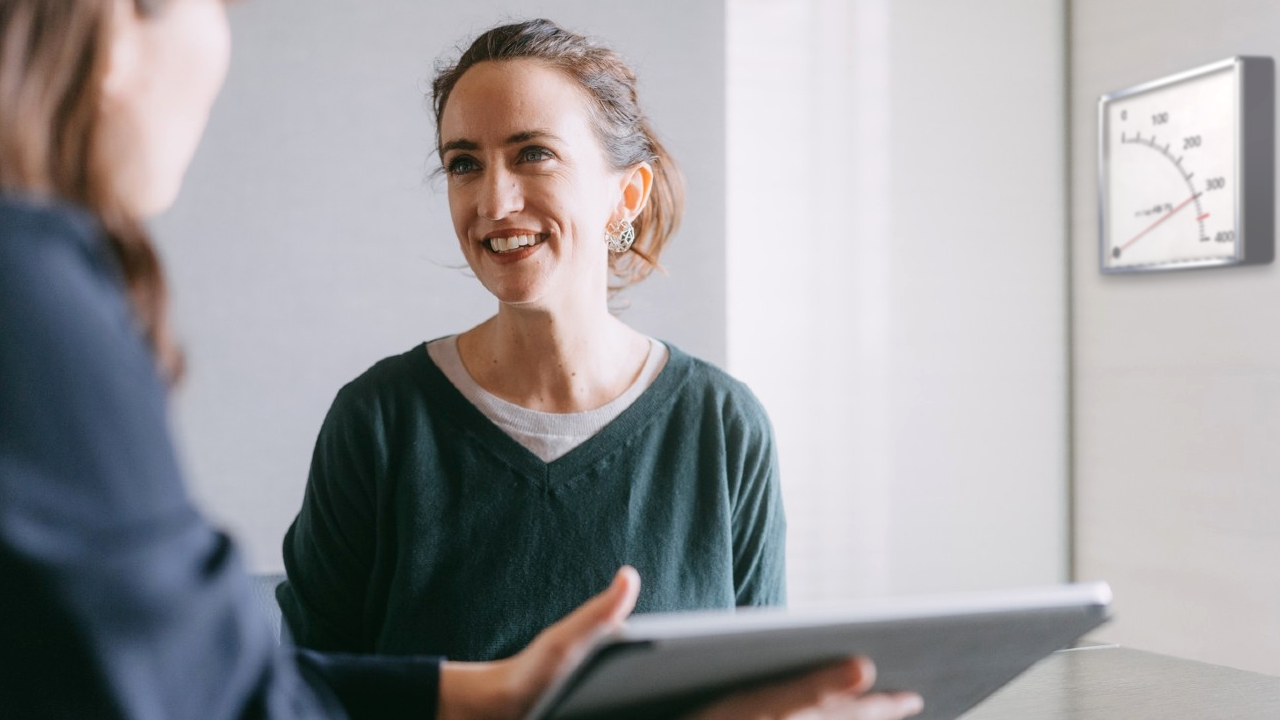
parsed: 300 A
